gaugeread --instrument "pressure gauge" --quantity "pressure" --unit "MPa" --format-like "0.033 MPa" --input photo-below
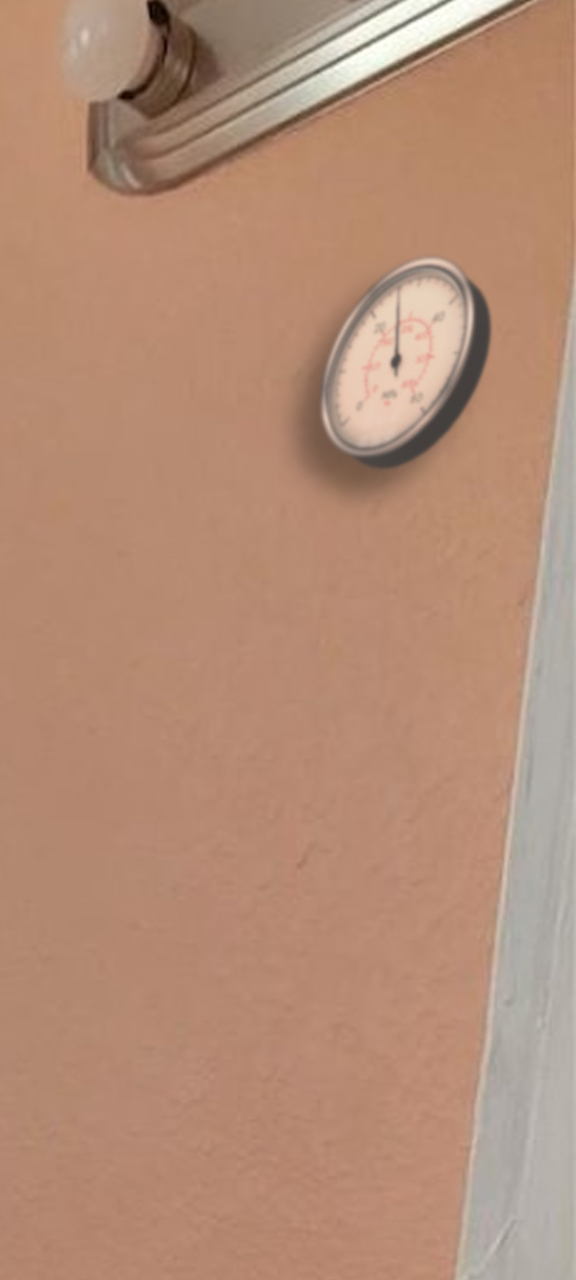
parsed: 26 MPa
